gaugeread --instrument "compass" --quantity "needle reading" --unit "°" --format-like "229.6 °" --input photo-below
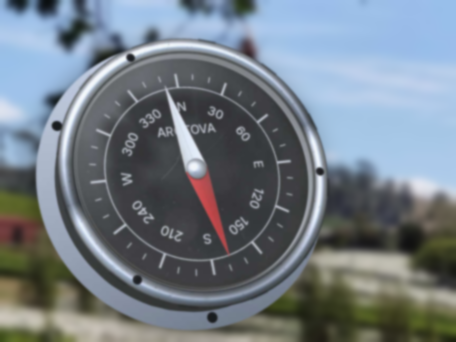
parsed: 170 °
